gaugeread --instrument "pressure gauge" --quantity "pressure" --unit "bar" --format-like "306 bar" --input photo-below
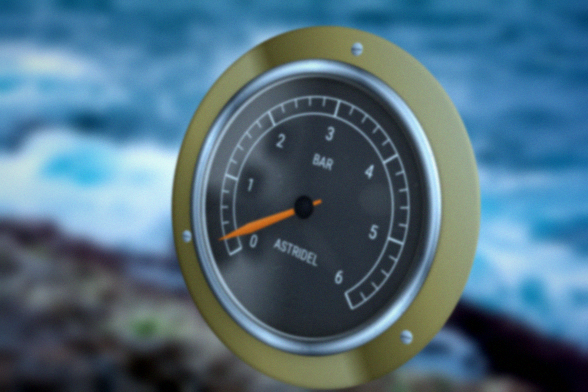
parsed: 0.2 bar
